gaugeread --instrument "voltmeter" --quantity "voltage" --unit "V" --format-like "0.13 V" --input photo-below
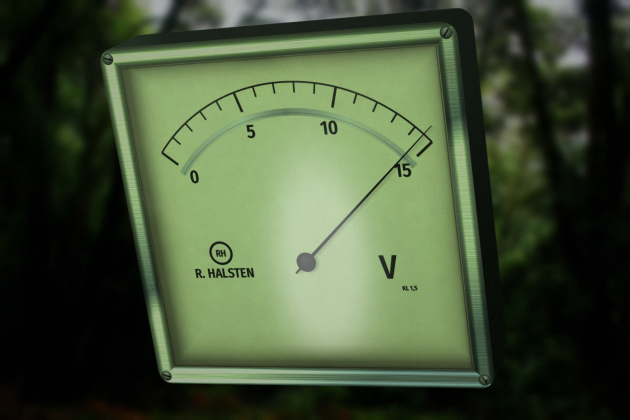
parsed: 14.5 V
